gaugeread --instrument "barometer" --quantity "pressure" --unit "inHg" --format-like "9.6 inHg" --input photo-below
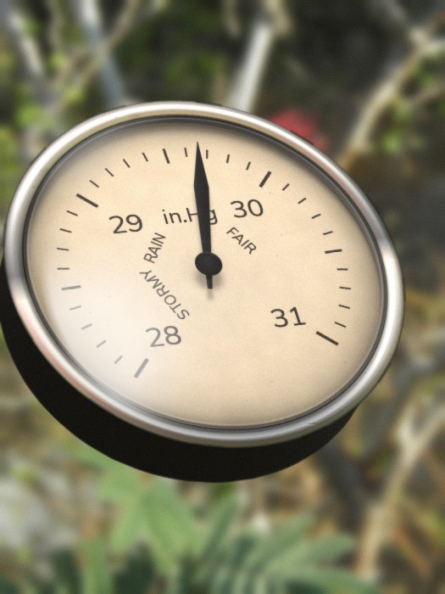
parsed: 29.65 inHg
